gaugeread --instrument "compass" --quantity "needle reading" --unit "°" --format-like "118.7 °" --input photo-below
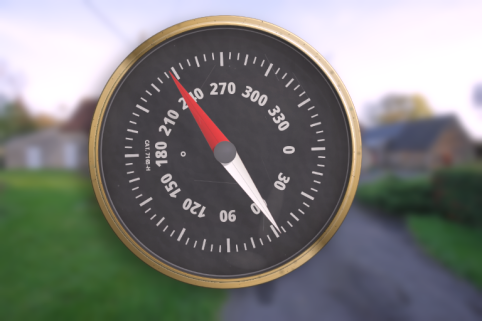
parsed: 237.5 °
